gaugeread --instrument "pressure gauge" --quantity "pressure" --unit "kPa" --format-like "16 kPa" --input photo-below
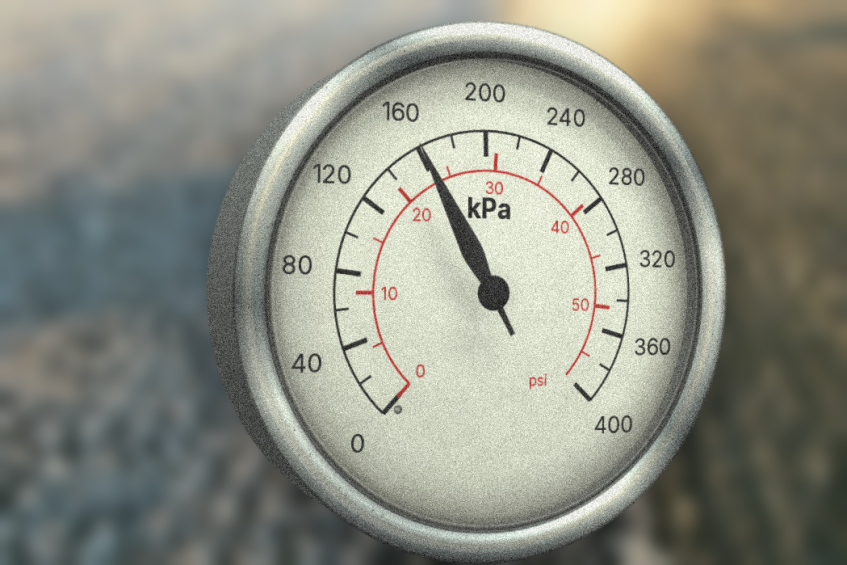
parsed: 160 kPa
